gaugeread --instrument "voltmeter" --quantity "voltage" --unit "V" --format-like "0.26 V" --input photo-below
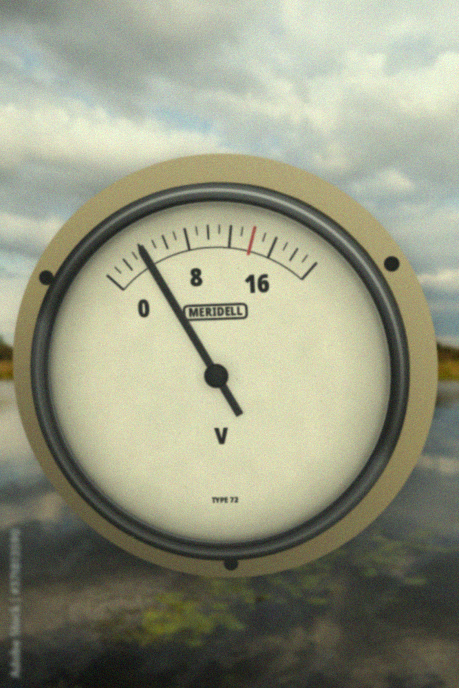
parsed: 4 V
